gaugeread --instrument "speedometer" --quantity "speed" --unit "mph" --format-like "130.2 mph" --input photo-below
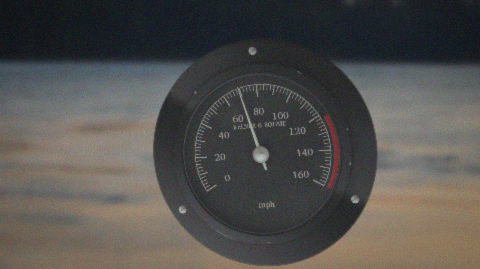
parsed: 70 mph
